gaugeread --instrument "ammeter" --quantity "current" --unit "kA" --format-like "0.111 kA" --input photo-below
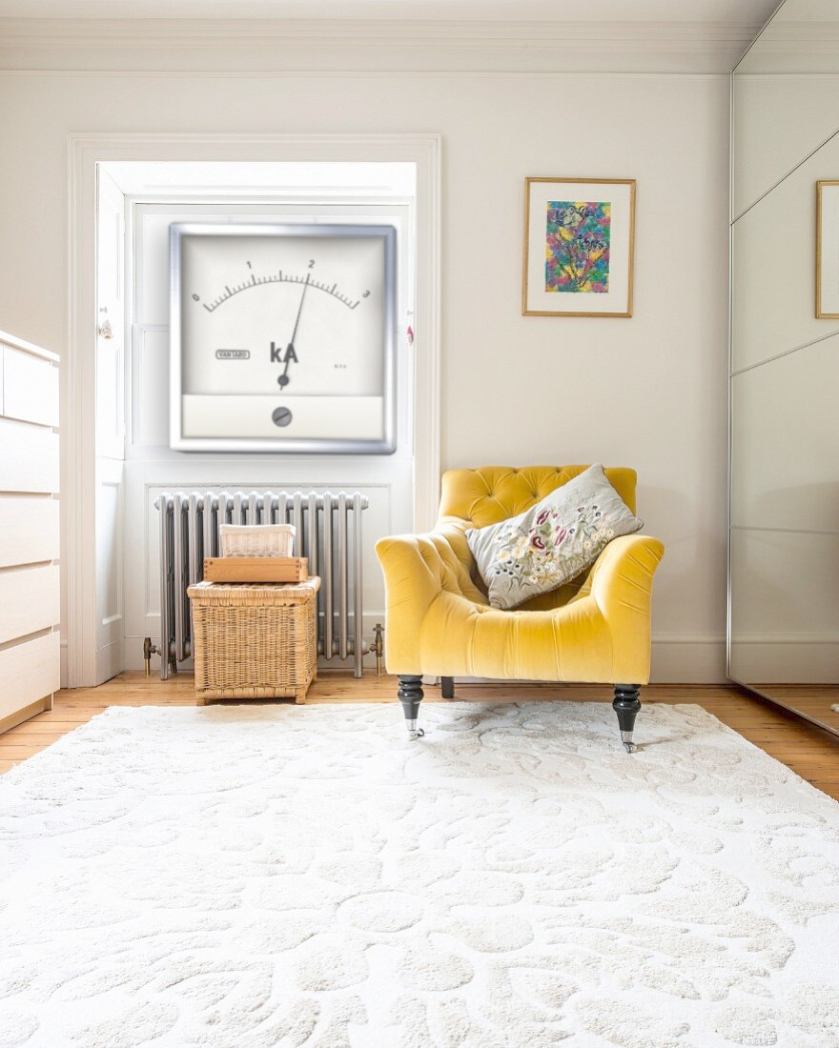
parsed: 2 kA
